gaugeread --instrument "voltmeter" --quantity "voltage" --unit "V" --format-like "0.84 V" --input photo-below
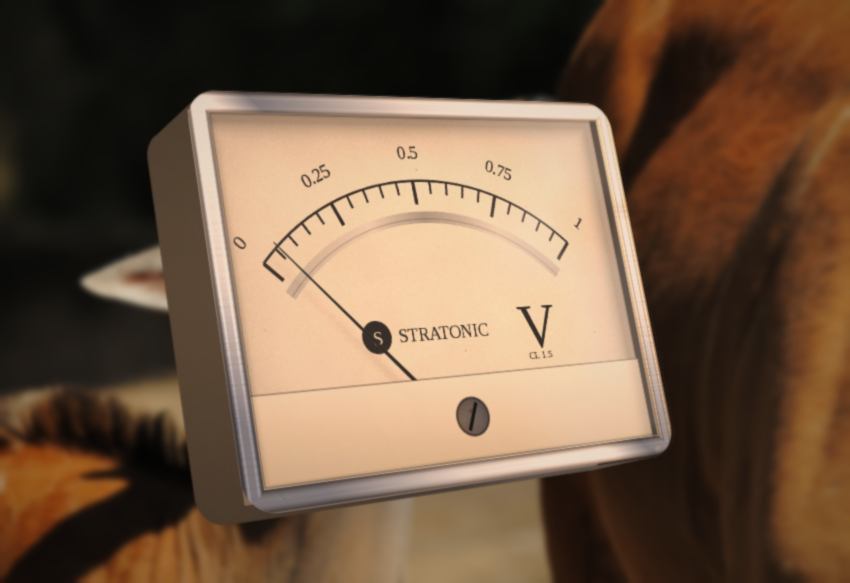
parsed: 0.05 V
